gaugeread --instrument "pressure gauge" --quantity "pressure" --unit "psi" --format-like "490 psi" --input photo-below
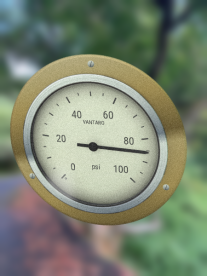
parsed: 85 psi
